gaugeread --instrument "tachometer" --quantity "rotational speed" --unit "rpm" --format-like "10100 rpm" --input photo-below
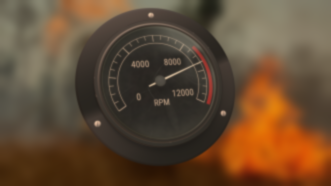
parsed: 9500 rpm
